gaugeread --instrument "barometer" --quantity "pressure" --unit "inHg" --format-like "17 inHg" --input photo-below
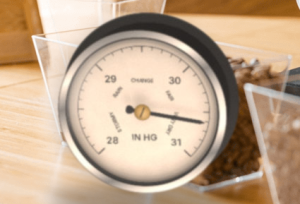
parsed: 30.6 inHg
